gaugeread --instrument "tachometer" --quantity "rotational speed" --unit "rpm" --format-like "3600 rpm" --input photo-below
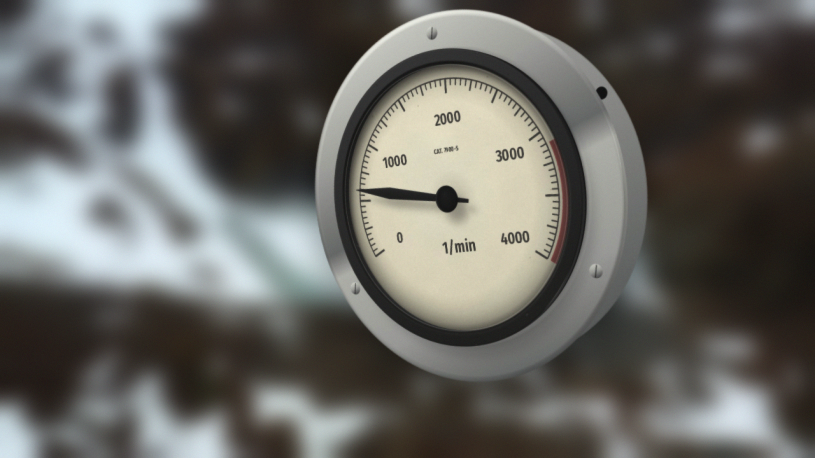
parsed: 600 rpm
